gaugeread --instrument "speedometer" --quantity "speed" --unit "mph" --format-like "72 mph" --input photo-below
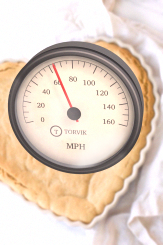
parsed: 65 mph
